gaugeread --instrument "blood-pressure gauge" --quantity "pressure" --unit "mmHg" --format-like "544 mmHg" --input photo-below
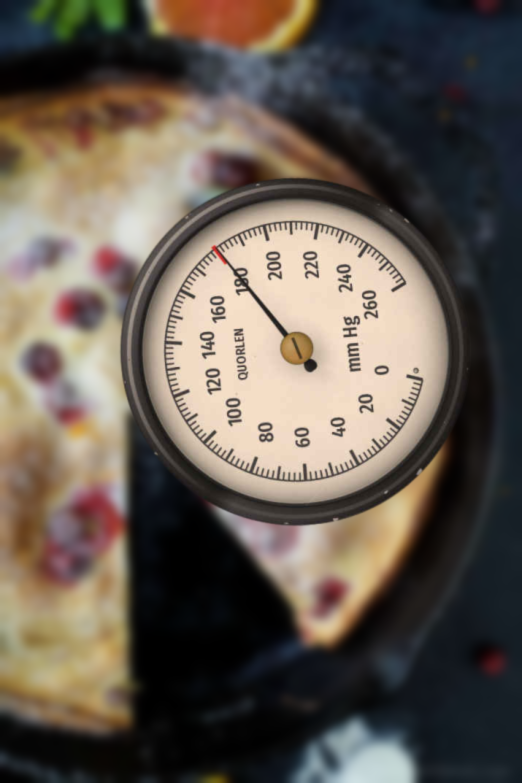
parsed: 180 mmHg
